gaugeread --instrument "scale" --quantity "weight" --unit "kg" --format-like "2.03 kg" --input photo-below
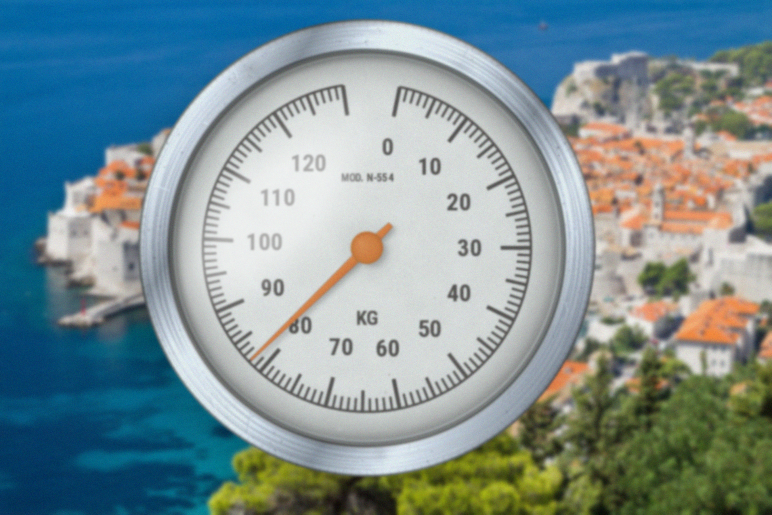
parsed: 82 kg
